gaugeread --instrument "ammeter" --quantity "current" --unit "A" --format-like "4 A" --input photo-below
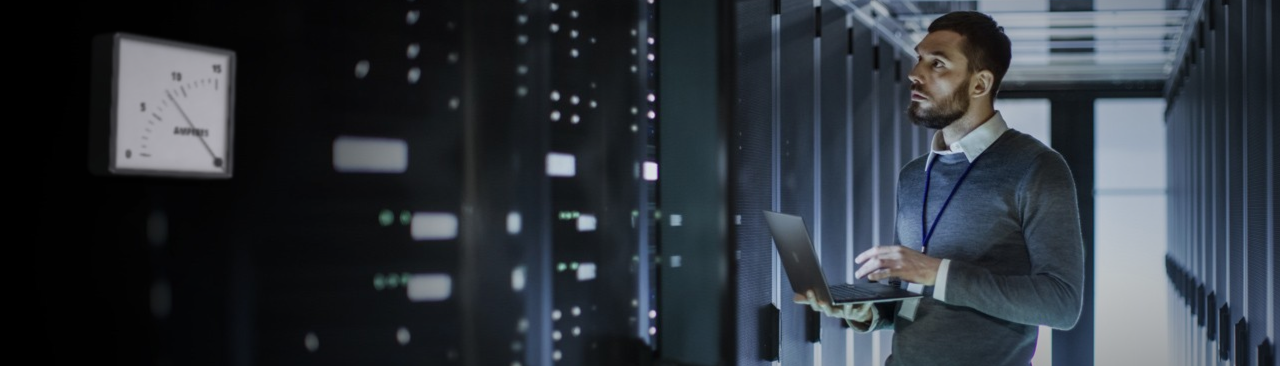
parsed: 8 A
